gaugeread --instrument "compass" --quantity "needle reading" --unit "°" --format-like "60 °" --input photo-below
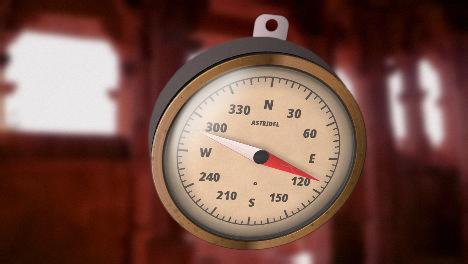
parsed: 110 °
